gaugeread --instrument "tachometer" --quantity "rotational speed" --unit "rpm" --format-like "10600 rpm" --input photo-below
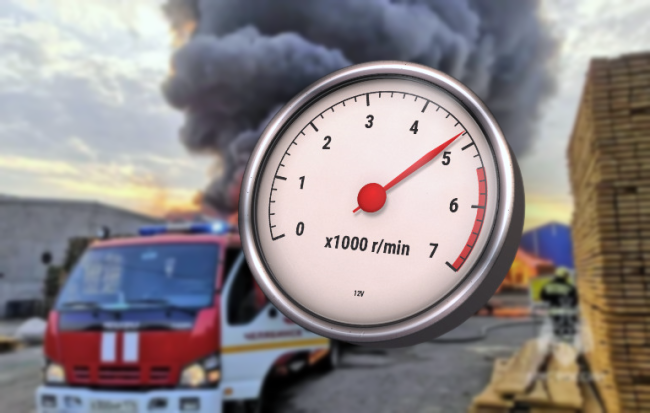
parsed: 4800 rpm
